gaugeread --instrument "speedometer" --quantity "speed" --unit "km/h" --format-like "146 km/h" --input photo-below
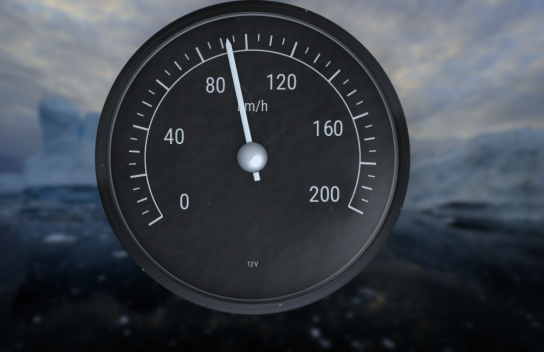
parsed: 92.5 km/h
